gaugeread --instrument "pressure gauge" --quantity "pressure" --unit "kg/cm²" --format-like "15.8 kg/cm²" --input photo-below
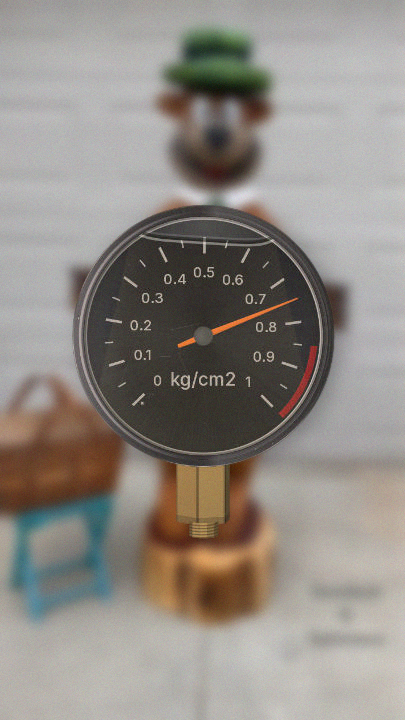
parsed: 0.75 kg/cm²
